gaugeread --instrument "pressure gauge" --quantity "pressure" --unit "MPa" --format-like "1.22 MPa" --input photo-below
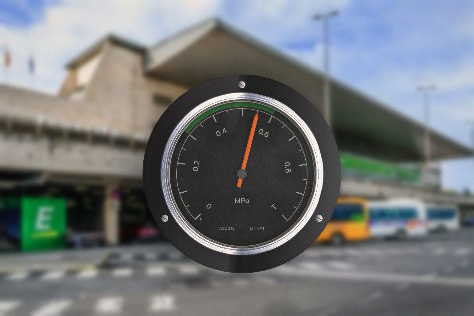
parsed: 0.55 MPa
